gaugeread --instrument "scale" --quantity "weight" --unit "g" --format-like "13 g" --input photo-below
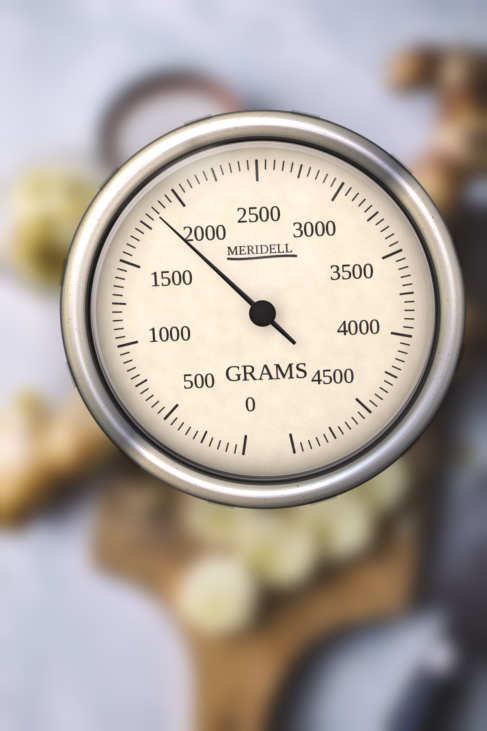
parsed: 1850 g
